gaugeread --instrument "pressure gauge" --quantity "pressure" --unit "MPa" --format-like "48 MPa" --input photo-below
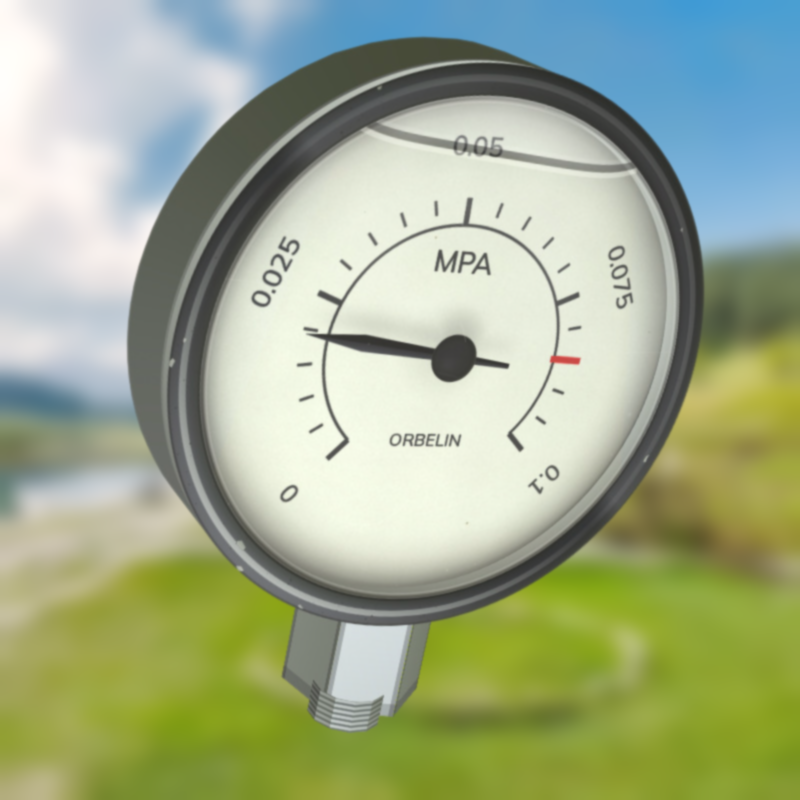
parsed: 0.02 MPa
